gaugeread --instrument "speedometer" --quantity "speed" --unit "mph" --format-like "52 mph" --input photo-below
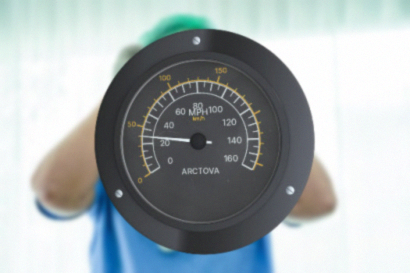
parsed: 25 mph
